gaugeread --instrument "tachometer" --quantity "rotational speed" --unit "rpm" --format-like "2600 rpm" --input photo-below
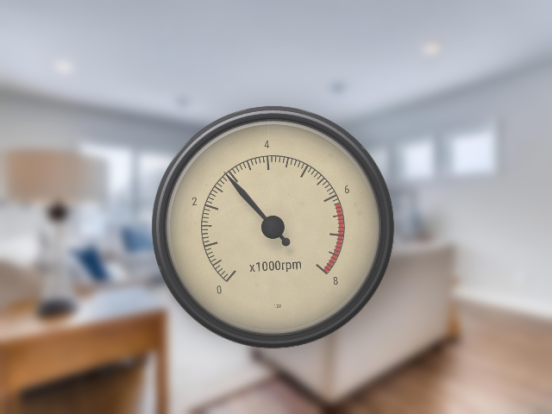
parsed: 2900 rpm
